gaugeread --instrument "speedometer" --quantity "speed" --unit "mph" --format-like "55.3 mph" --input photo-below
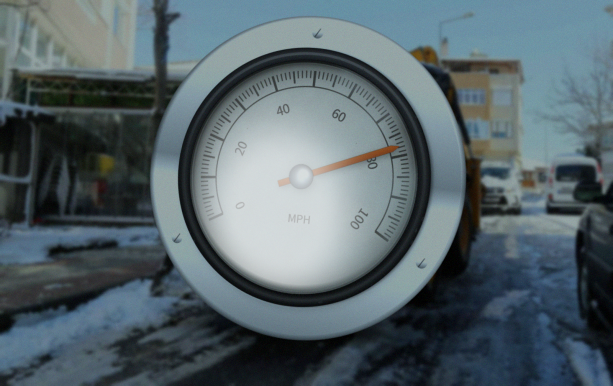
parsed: 78 mph
